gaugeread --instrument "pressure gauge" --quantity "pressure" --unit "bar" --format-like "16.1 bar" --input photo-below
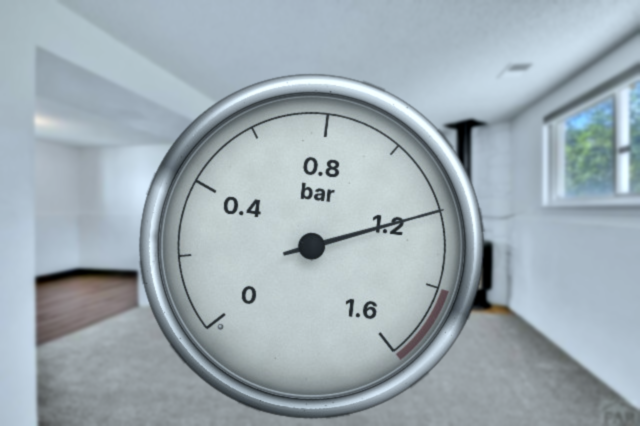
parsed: 1.2 bar
